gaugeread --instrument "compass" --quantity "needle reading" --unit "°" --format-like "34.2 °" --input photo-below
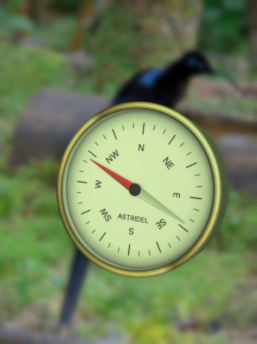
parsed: 295 °
